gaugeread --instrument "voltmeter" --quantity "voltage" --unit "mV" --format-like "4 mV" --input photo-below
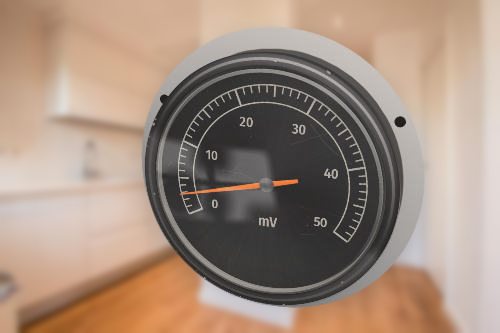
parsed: 3 mV
